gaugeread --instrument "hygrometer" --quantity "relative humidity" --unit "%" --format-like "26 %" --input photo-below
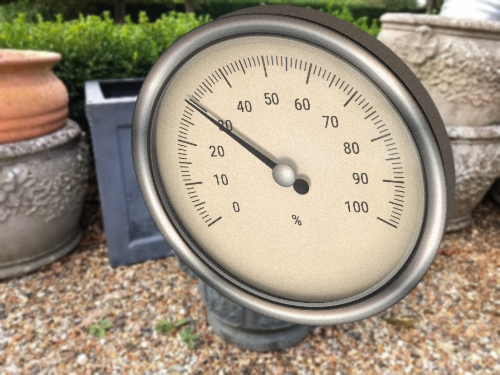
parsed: 30 %
